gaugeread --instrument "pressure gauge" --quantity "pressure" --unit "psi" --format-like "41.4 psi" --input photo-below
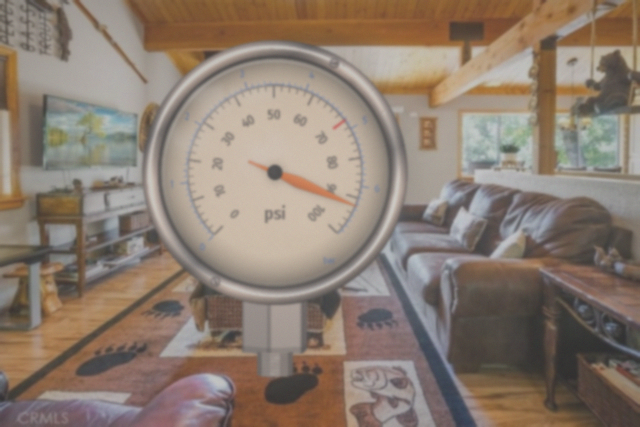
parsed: 92 psi
